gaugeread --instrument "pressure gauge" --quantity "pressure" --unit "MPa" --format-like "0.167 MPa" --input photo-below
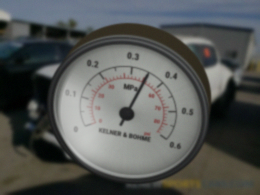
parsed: 0.35 MPa
